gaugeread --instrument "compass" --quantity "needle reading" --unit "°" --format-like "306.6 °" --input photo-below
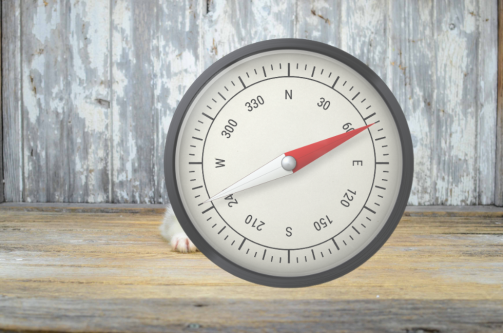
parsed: 65 °
